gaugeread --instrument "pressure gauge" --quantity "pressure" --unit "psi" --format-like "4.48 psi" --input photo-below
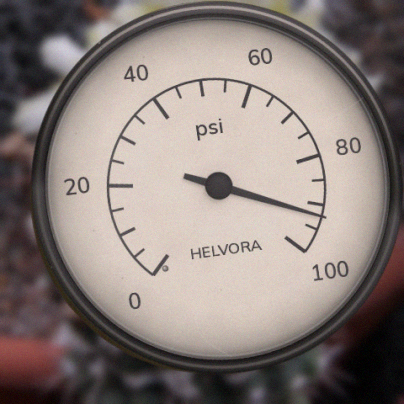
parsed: 92.5 psi
